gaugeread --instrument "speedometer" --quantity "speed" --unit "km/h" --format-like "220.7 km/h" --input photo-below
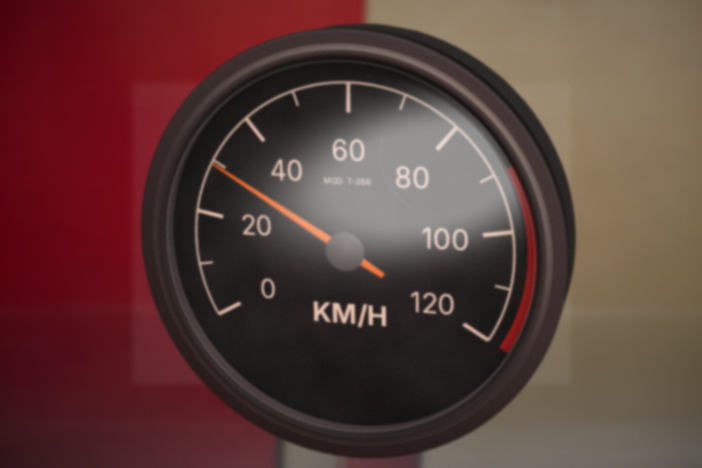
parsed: 30 km/h
